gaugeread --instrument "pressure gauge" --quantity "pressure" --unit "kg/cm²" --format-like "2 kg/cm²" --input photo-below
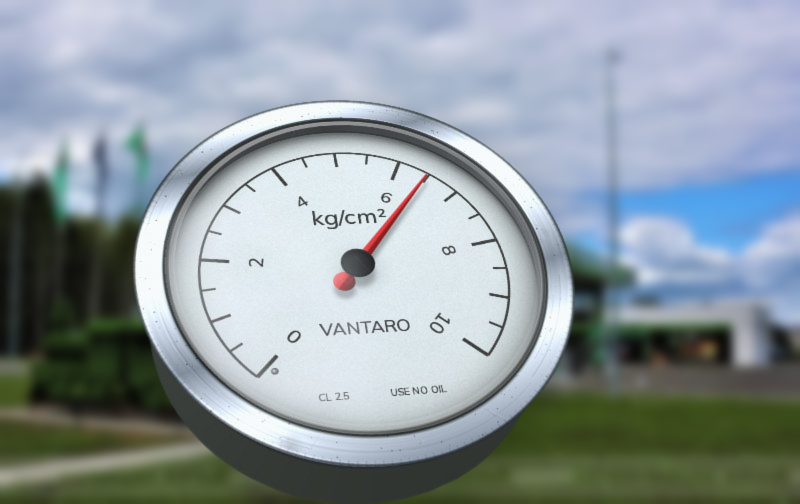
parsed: 6.5 kg/cm²
